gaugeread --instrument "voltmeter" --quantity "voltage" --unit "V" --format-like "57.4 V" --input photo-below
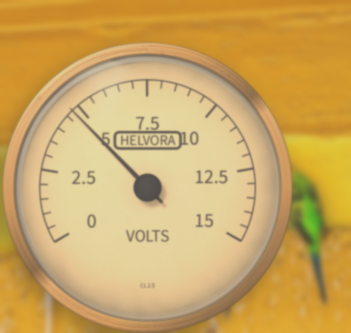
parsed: 4.75 V
